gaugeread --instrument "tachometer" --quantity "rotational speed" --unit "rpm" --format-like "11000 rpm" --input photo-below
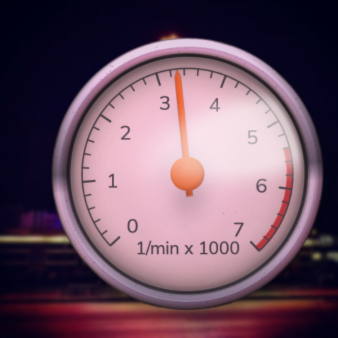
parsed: 3300 rpm
